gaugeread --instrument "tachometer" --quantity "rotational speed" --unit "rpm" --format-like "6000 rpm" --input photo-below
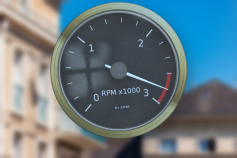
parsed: 2800 rpm
